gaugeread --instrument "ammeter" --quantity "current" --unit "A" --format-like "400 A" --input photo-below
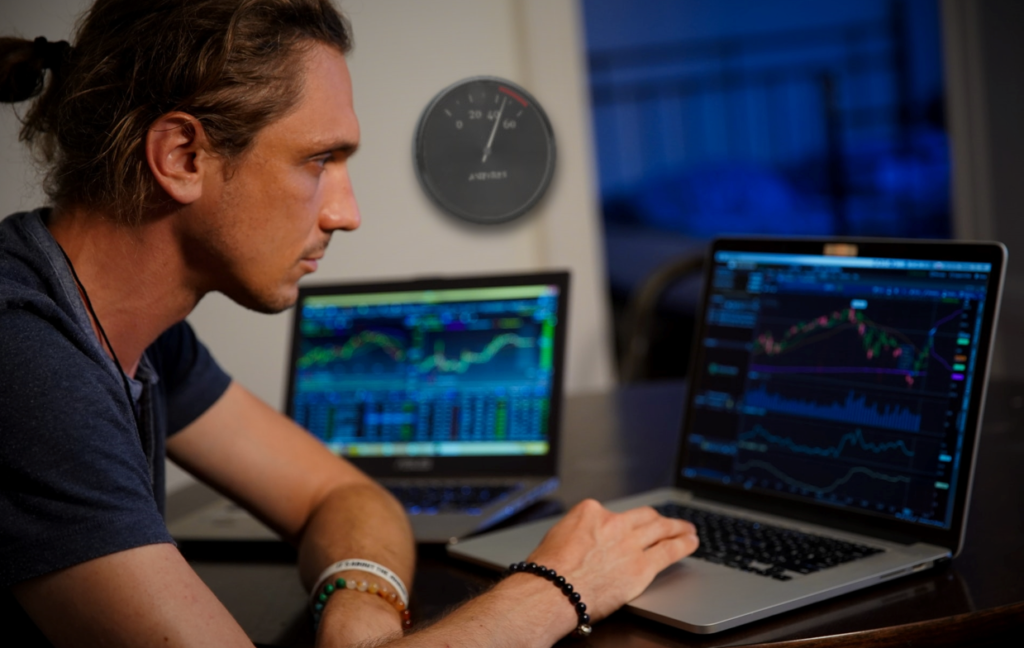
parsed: 45 A
